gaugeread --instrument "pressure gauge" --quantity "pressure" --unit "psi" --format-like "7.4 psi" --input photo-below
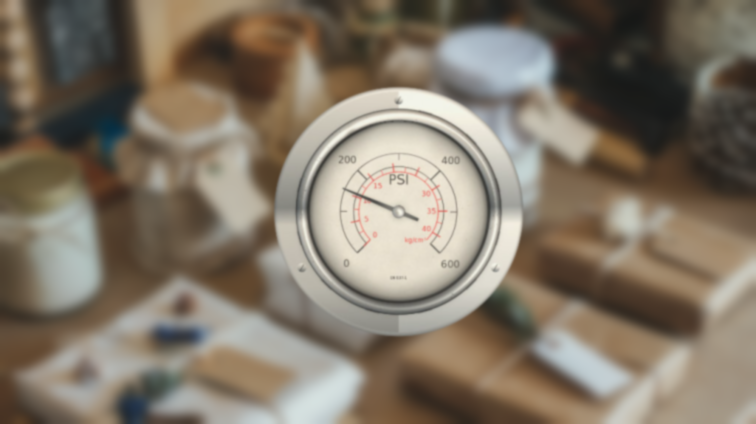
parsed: 150 psi
